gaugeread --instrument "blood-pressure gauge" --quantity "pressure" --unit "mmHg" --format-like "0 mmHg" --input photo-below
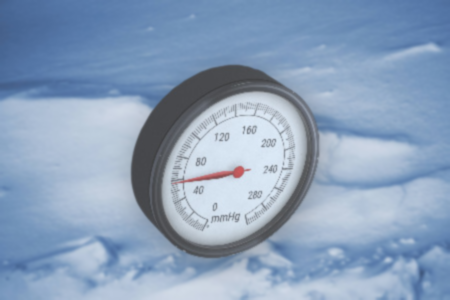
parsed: 60 mmHg
